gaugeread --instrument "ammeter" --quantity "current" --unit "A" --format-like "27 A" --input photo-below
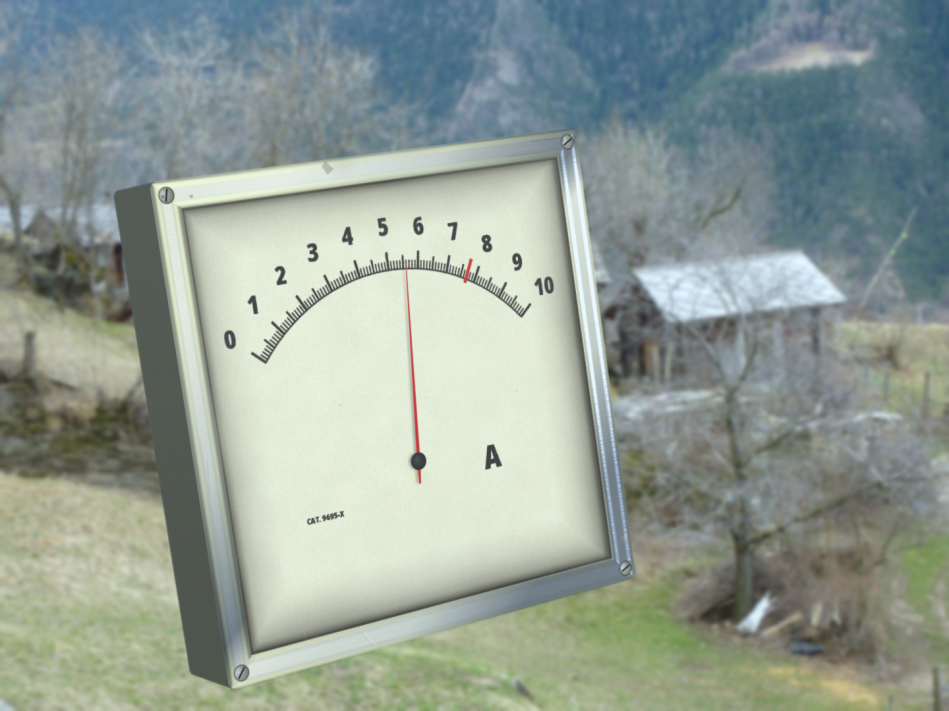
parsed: 5.5 A
